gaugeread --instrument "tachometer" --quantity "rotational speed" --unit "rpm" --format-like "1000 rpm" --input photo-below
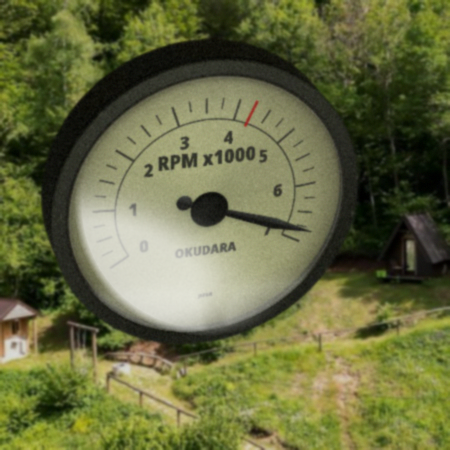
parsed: 6750 rpm
